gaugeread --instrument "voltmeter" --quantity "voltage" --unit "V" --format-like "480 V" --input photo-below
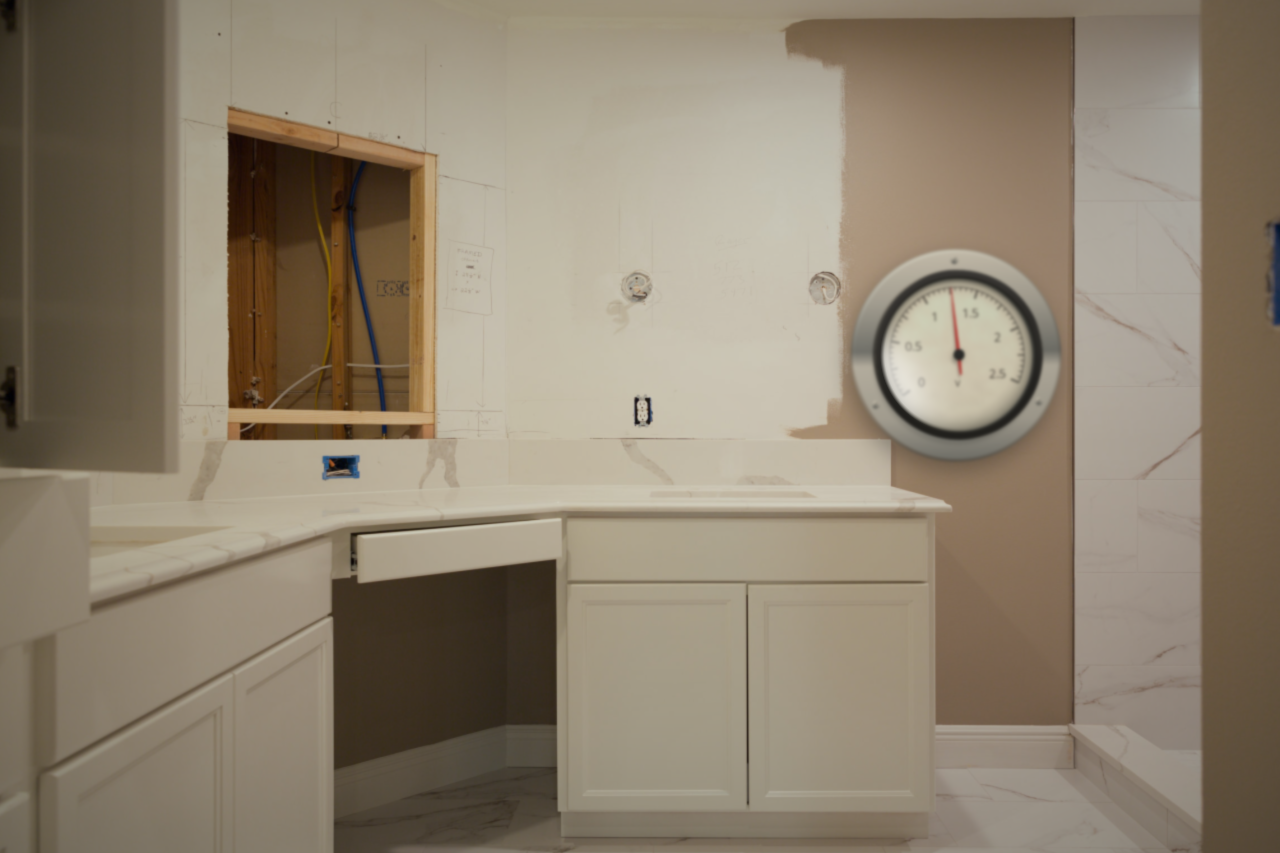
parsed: 1.25 V
